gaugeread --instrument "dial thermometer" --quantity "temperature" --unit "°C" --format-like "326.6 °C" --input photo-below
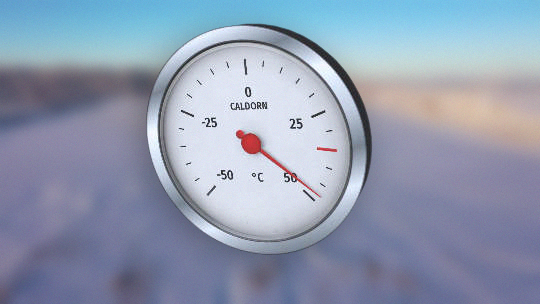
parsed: 47.5 °C
